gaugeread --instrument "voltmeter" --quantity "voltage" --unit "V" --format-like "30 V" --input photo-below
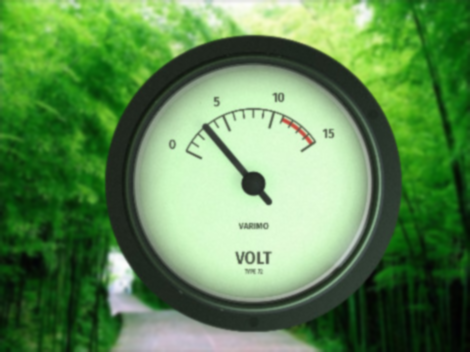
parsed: 3 V
